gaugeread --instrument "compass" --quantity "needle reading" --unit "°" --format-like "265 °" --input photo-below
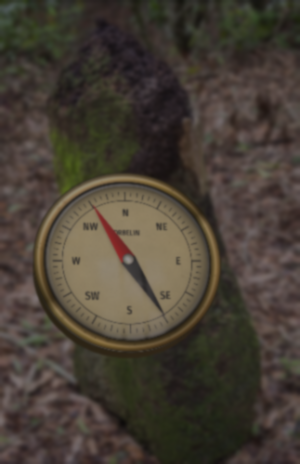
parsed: 330 °
